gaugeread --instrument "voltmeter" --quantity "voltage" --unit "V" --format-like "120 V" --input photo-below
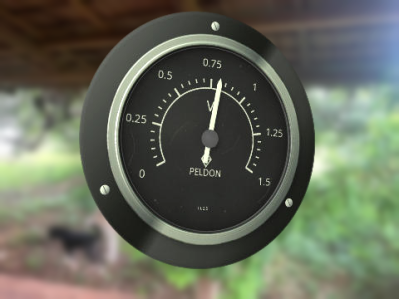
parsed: 0.8 V
